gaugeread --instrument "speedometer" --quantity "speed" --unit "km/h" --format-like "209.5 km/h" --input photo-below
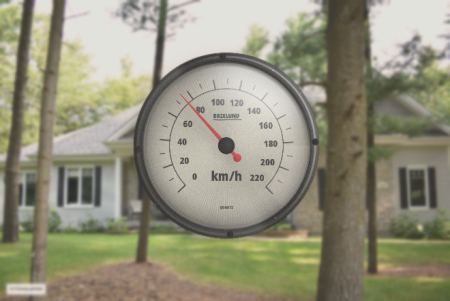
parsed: 75 km/h
